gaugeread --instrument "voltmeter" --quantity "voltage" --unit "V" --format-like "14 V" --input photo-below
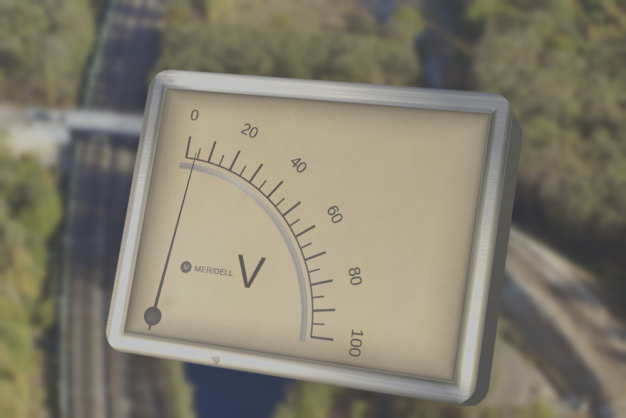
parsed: 5 V
